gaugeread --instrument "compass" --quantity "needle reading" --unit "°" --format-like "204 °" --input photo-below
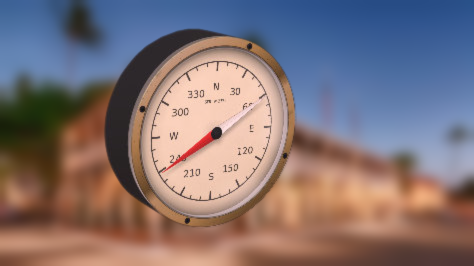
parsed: 240 °
